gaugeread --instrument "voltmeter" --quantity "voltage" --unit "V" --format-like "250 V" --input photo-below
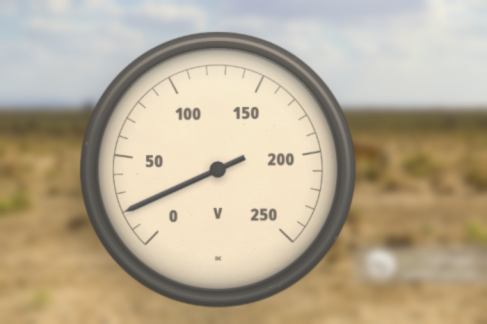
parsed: 20 V
